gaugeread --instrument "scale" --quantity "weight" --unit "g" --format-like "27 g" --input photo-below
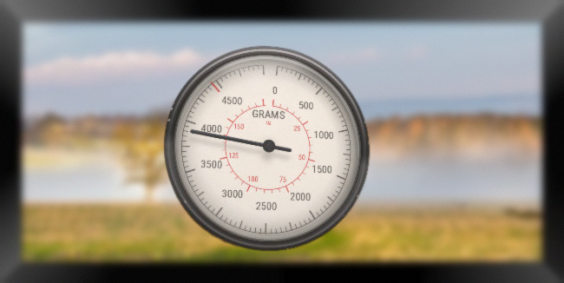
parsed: 3900 g
